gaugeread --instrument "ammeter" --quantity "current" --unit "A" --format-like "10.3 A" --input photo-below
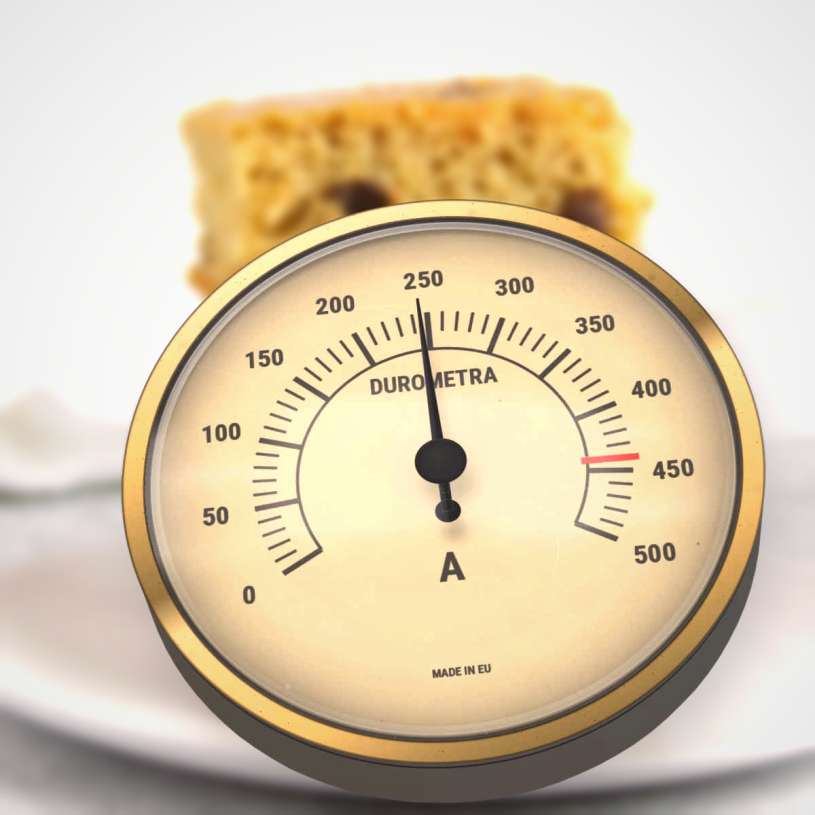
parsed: 245 A
